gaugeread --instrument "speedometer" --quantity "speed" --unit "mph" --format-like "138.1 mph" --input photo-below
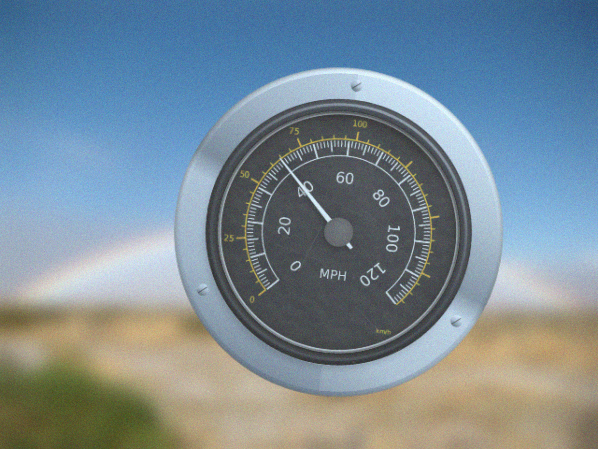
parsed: 40 mph
